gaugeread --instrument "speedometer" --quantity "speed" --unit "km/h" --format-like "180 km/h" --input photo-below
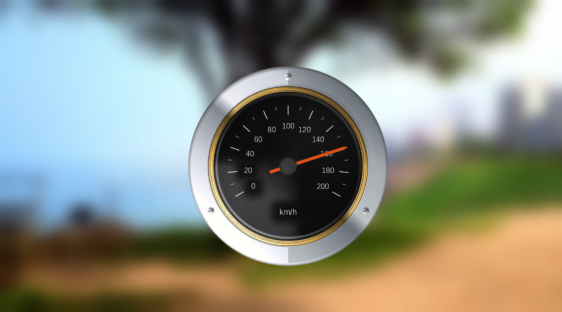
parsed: 160 km/h
